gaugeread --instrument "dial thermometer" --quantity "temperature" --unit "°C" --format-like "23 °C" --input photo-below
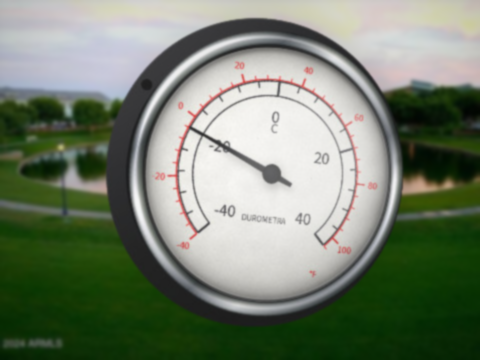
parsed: -20 °C
